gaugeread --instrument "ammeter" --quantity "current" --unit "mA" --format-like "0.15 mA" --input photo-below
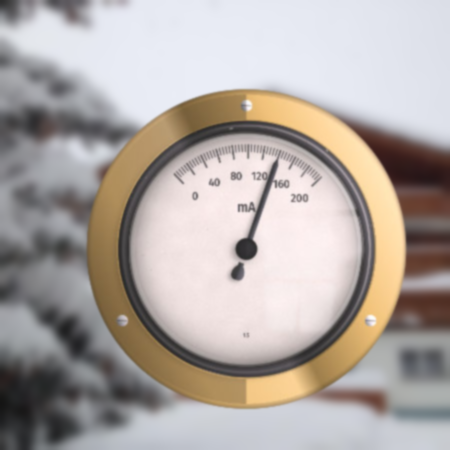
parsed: 140 mA
